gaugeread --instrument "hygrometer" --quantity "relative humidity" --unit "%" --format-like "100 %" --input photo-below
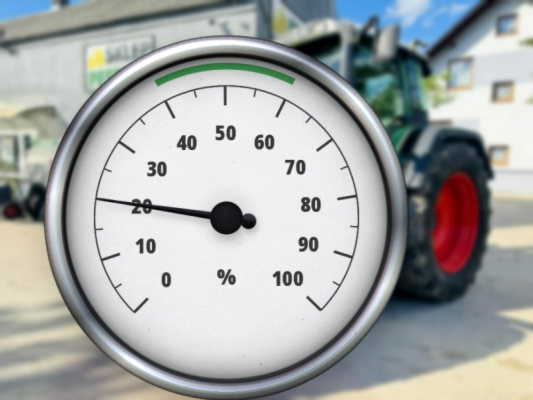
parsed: 20 %
